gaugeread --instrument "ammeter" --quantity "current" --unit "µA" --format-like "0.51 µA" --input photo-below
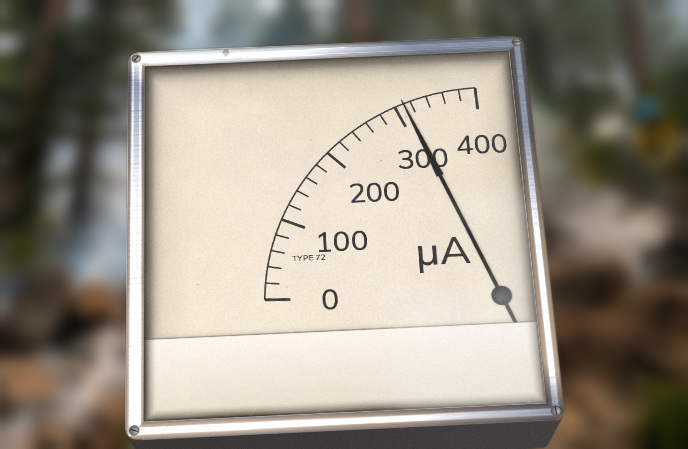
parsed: 310 µA
